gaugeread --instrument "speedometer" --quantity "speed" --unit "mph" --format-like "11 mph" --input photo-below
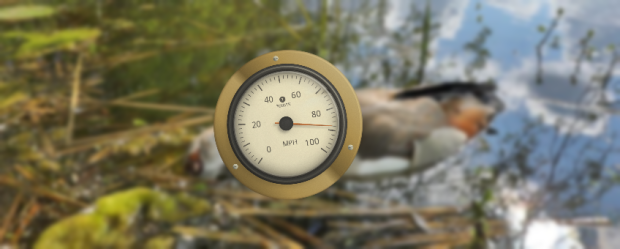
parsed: 88 mph
